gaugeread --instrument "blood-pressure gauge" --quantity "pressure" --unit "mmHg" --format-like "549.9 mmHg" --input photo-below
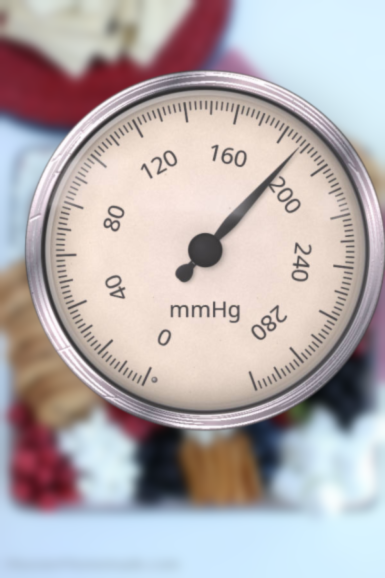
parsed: 188 mmHg
